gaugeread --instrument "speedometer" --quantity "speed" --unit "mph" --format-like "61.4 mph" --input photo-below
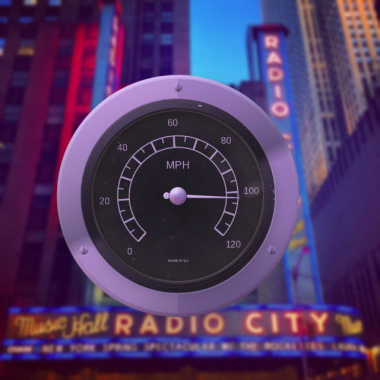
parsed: 102.5 mph
